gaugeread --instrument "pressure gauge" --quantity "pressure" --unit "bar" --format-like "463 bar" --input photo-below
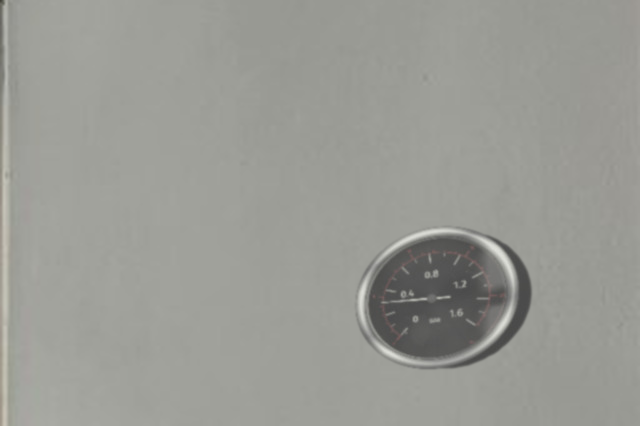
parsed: 0.3 bar
